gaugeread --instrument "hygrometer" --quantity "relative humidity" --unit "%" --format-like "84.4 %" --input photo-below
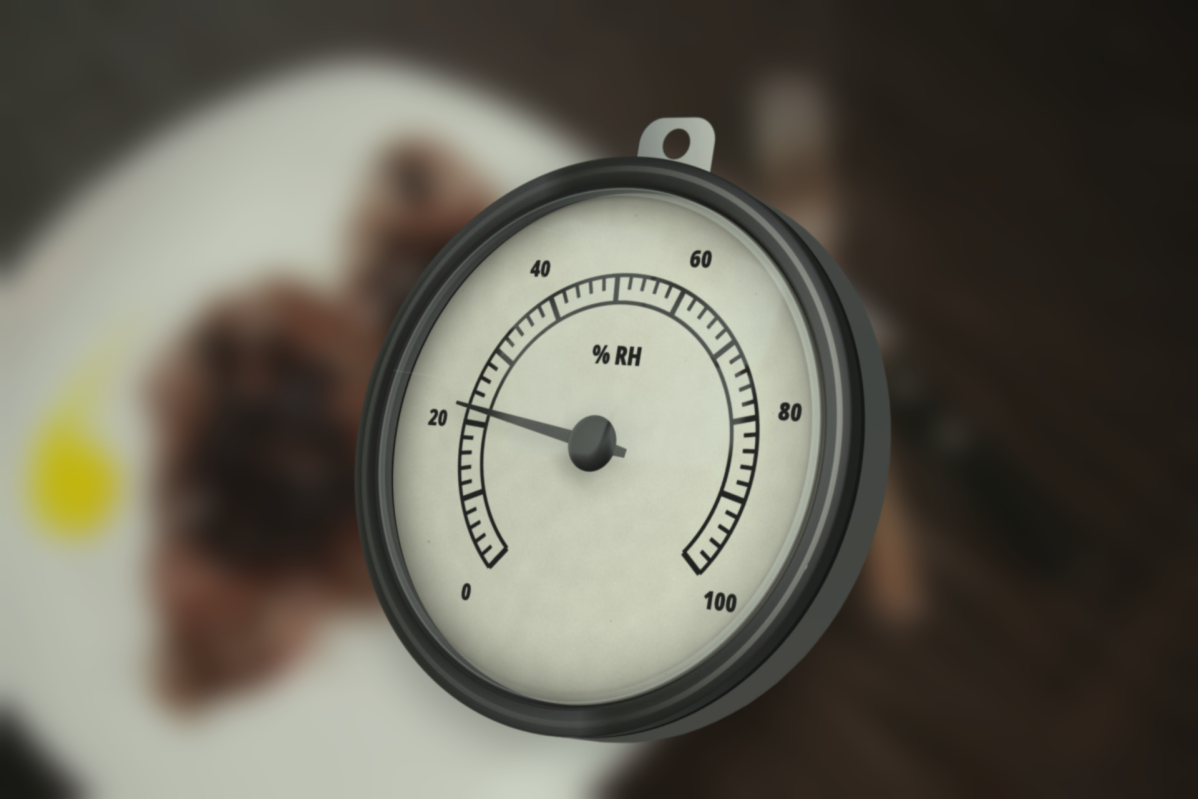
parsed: 22 %
